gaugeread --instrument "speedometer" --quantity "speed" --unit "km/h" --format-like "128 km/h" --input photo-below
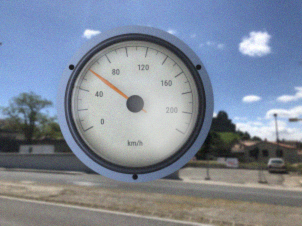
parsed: 60 km/h
